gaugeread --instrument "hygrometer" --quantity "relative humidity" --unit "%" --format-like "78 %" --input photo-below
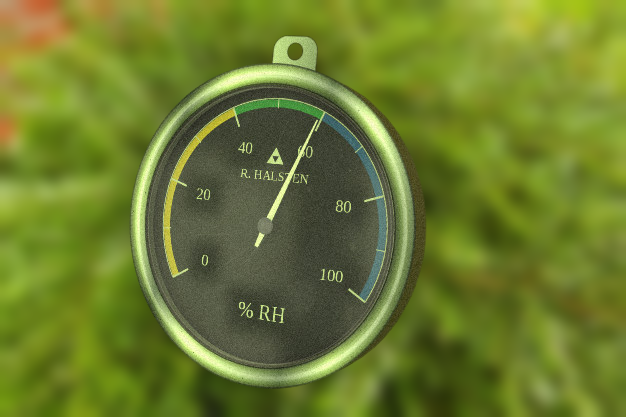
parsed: 60 %
